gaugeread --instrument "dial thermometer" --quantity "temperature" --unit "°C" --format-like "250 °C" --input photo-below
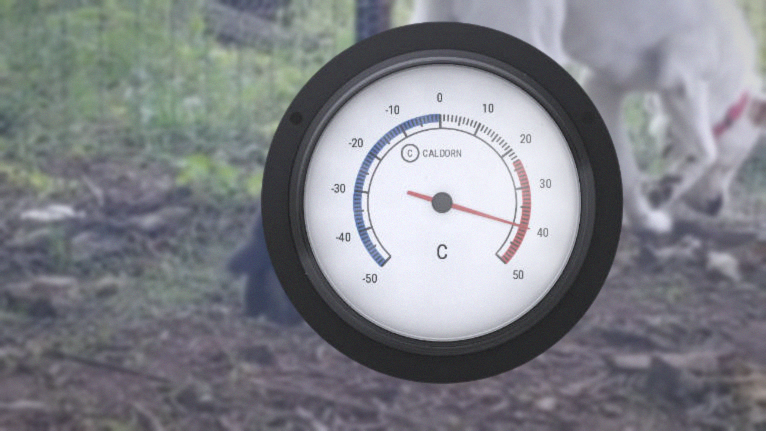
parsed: 40 °C
